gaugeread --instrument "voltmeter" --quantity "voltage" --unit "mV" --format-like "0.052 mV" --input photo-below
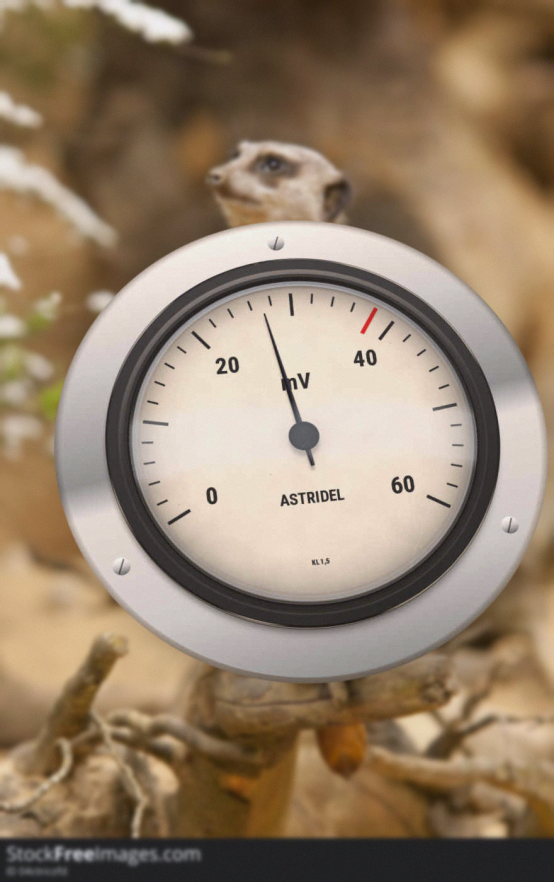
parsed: 27 mV
